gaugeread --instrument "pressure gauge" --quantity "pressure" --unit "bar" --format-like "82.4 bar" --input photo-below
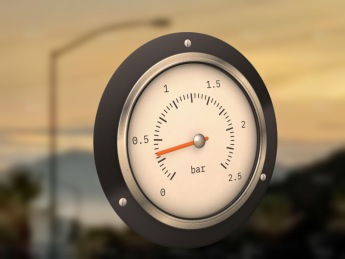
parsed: 0.35 bar
